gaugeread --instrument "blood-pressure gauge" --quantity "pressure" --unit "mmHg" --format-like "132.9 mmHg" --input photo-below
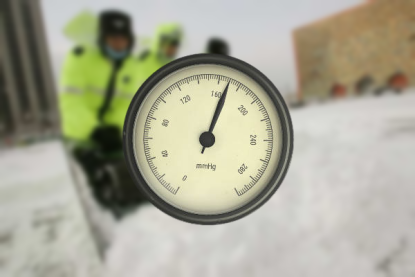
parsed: 170 mmHg
